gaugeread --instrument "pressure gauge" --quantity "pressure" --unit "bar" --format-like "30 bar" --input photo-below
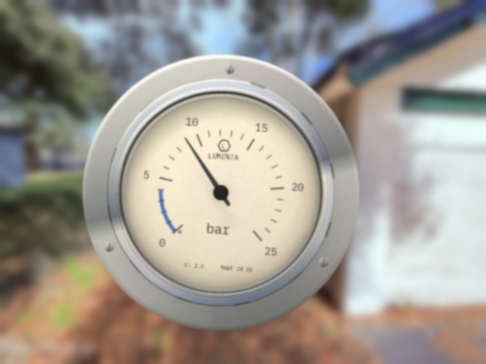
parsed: 9 bar
